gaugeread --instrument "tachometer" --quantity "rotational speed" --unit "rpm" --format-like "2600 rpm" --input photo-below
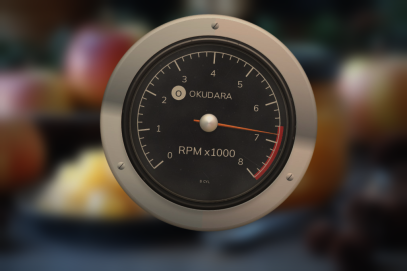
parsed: 6800 rpm
